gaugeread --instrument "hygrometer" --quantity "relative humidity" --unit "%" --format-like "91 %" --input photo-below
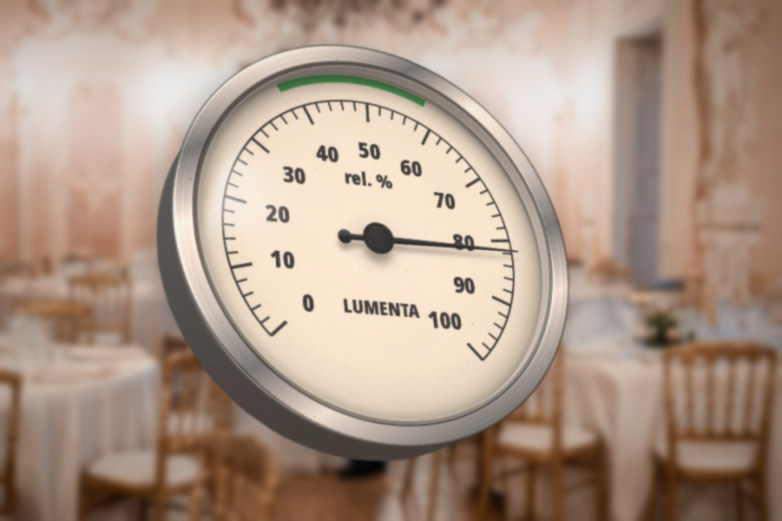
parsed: 82 %
